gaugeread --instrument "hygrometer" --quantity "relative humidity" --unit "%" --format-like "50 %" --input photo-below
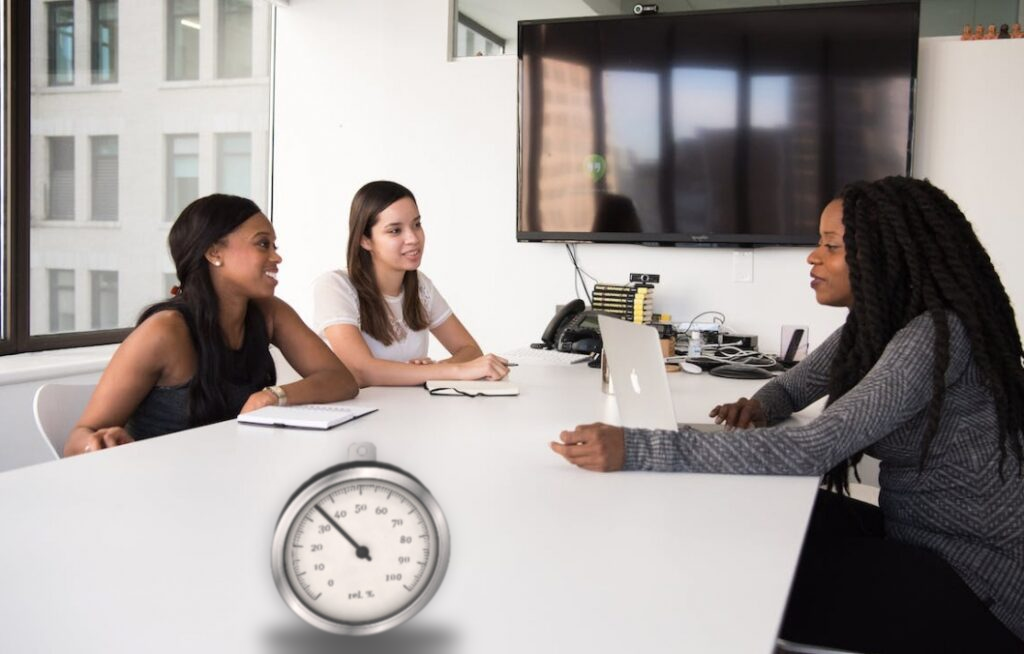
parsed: 35 %
